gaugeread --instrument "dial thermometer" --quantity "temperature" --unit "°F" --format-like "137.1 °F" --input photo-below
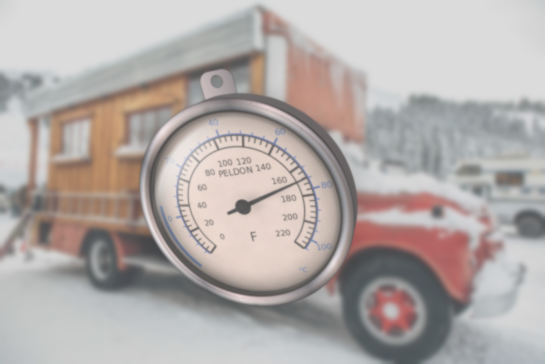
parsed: 168 °F
